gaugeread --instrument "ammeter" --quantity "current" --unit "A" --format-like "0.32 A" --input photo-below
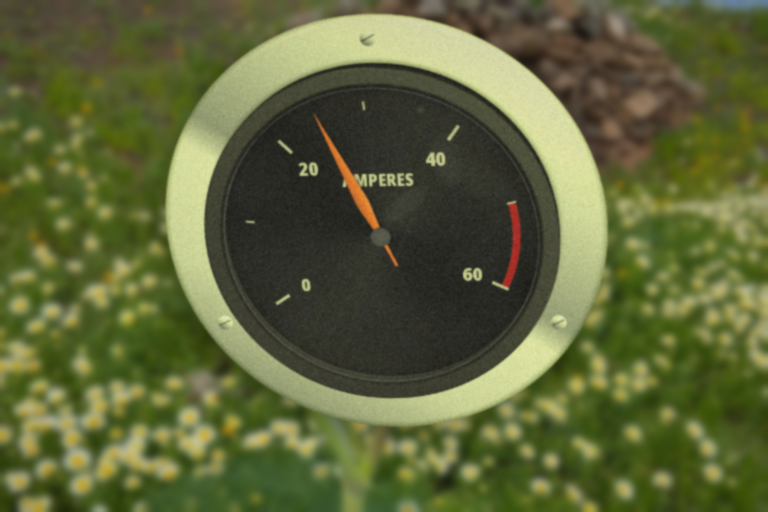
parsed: 25 A
